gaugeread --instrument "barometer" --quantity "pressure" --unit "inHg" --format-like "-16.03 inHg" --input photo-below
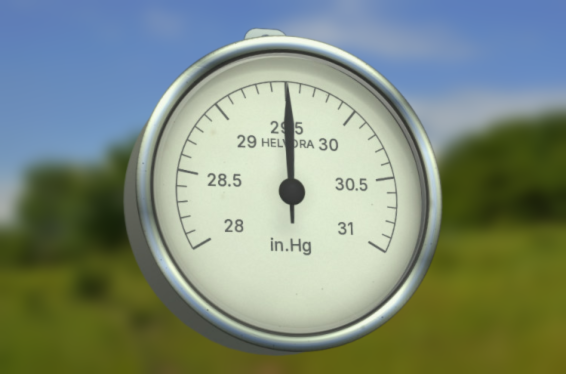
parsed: 29.5 inHg
